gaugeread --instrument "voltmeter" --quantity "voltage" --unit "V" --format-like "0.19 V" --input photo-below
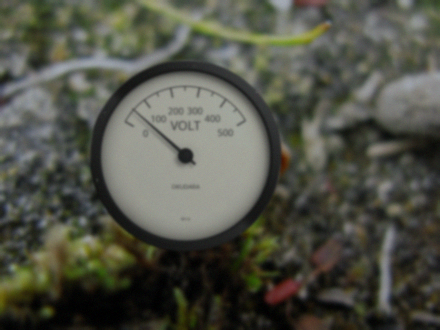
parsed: 50 V
